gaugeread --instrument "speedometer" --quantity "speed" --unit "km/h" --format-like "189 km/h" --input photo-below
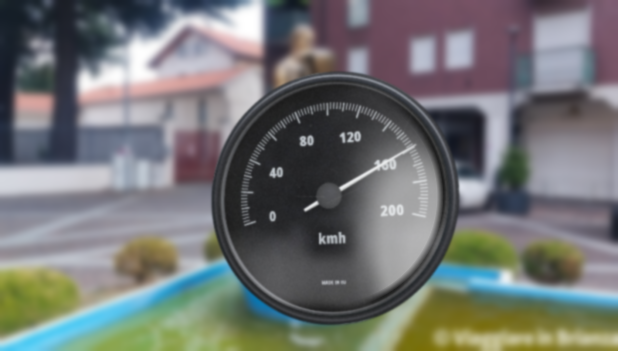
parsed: 160 km/h
